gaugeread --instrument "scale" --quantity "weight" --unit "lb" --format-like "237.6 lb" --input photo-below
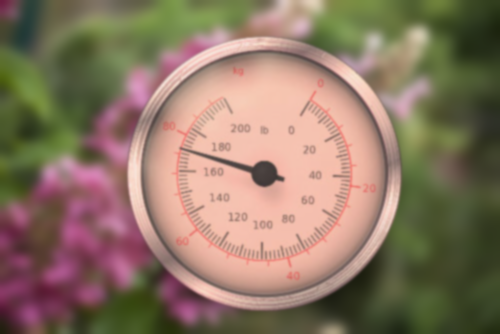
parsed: 170 lb
